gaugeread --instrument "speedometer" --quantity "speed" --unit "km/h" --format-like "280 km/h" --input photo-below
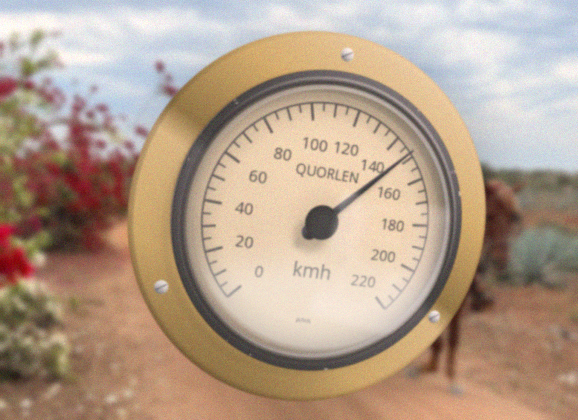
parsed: 147.5 km/h
